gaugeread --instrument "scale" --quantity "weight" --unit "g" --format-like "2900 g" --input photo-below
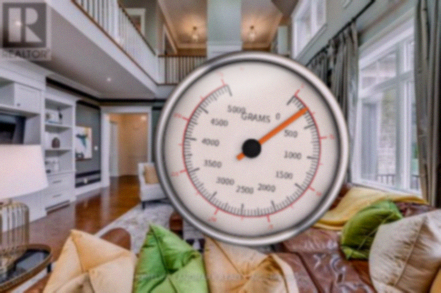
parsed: 250 g
